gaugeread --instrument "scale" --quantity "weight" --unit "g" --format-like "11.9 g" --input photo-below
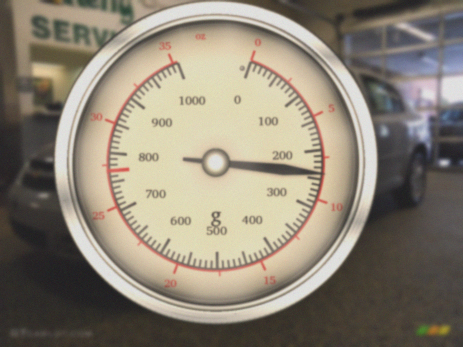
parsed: 240 g
